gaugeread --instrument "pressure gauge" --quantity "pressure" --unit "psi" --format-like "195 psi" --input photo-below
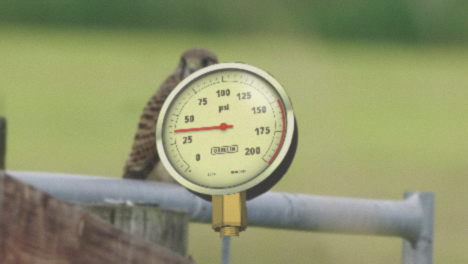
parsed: 35 psi
